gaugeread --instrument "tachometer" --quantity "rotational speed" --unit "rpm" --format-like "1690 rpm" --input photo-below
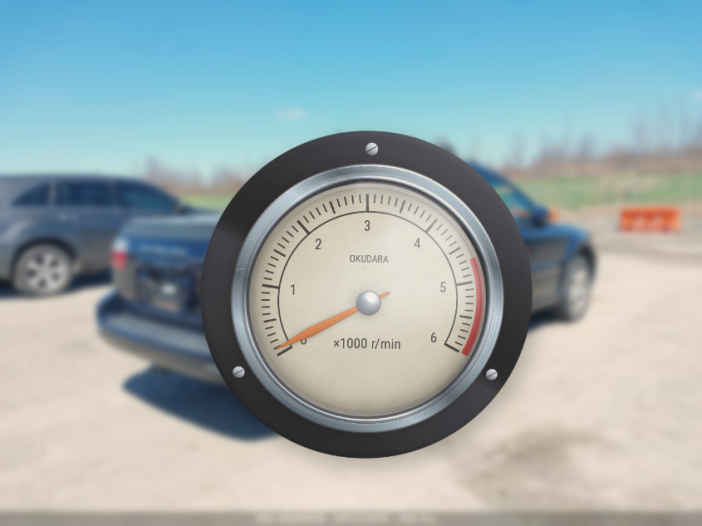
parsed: 100 rpm
